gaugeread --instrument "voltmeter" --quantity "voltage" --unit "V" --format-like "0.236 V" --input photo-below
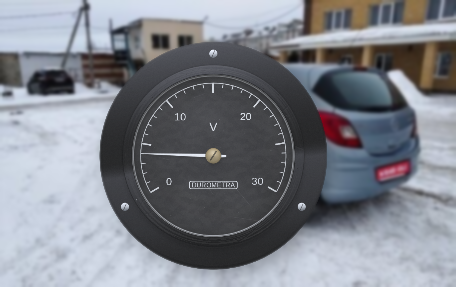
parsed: 4 V
